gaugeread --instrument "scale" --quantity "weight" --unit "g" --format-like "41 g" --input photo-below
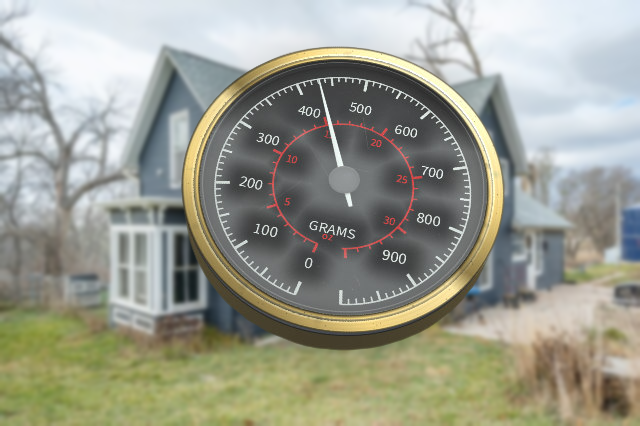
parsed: 430 g
